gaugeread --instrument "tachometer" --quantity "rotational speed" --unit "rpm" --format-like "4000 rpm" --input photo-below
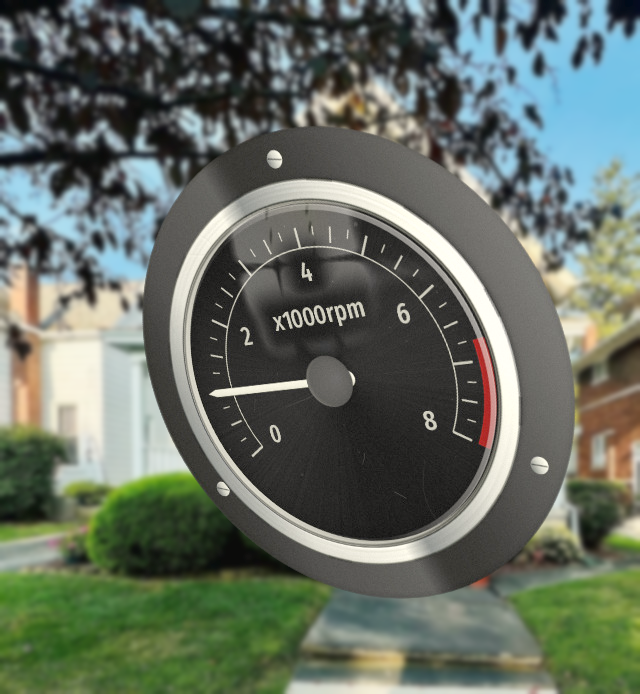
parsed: 1000 rpm
